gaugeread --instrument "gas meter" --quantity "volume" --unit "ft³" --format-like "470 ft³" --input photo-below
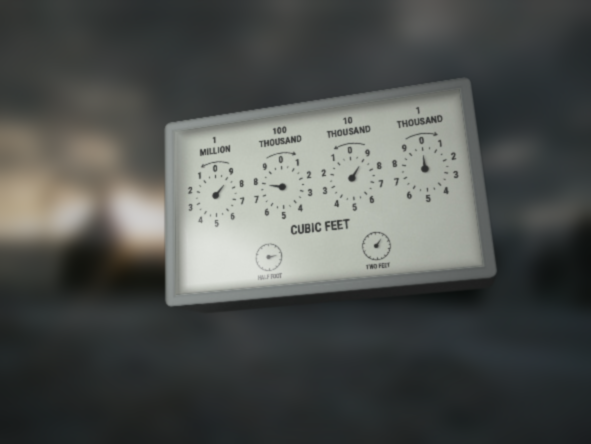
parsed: 879000 ft³
